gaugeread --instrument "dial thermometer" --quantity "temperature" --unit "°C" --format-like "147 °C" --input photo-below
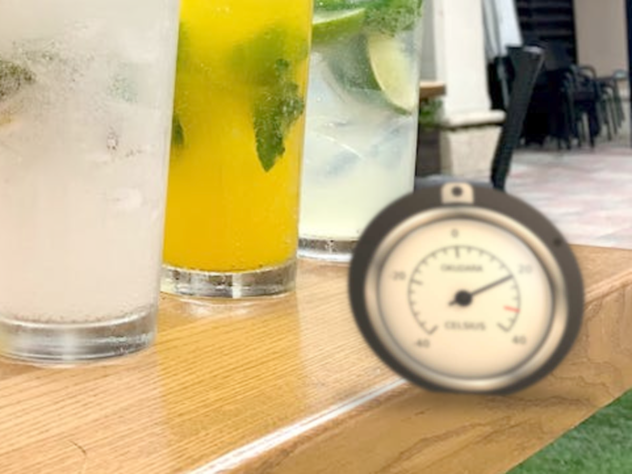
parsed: 20 °C
